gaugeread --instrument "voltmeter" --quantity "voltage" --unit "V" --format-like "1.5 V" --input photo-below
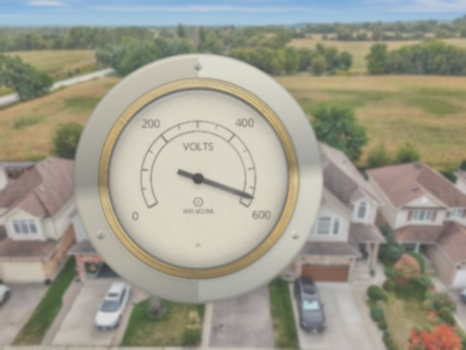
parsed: 575 V
